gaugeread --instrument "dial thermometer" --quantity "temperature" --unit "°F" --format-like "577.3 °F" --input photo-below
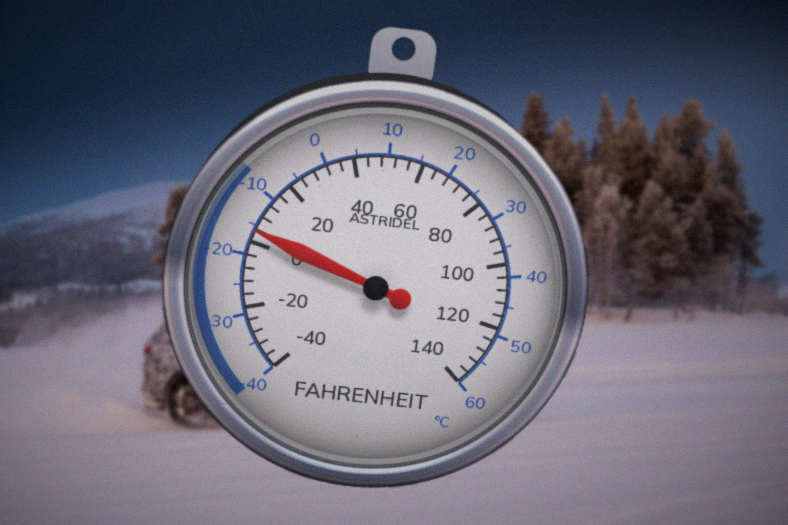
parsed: 4 °F
